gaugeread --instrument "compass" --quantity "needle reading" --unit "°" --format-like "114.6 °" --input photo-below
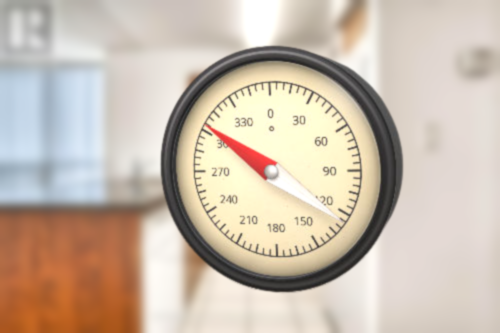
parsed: 305 °
